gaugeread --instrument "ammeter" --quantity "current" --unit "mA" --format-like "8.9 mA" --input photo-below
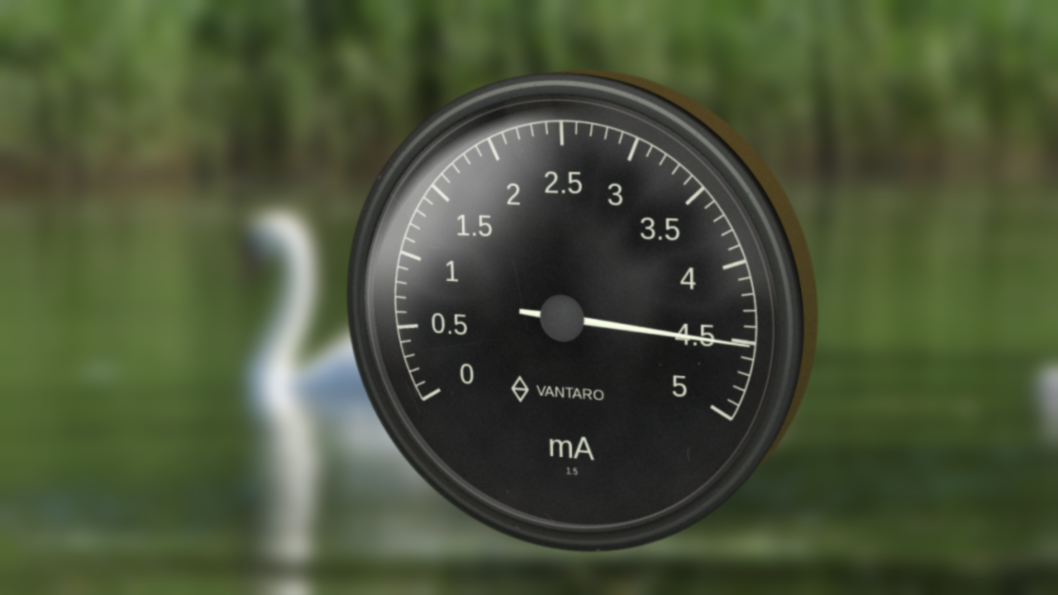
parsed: 4.5 mA
